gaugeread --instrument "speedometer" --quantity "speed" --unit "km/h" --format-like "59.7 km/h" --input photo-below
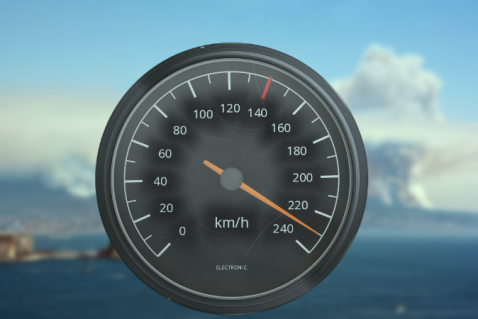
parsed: 230 km/h
